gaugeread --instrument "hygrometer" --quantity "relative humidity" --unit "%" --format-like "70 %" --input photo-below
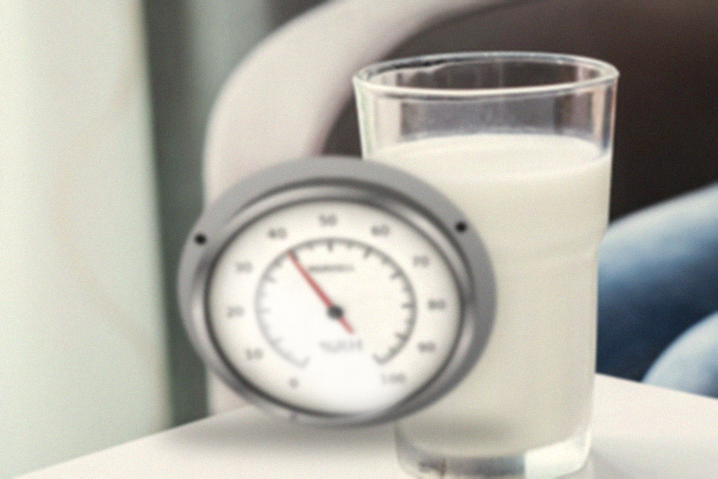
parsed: 40 %
